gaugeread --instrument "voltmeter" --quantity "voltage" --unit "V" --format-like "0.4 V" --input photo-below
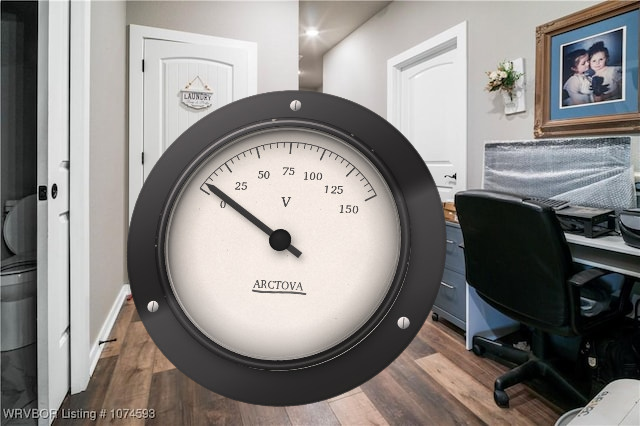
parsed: 5 V
